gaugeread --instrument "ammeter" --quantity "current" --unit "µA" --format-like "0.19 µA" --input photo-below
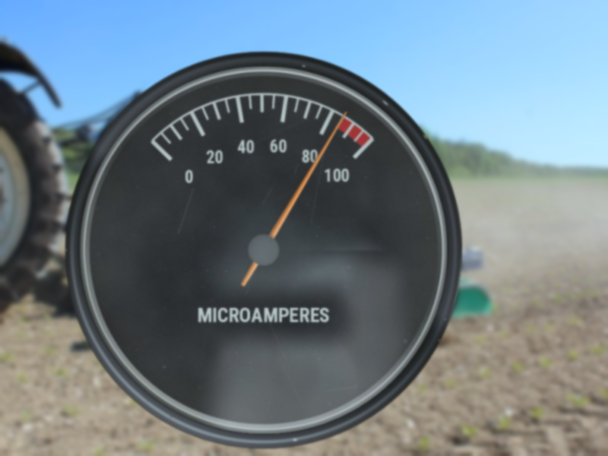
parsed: 85 µA
